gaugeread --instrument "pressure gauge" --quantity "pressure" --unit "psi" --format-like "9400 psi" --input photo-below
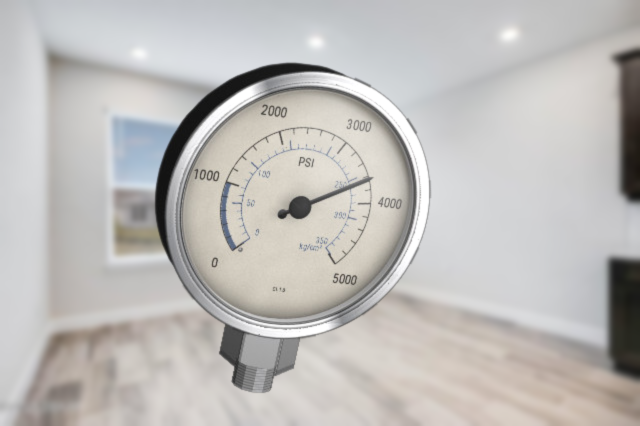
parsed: 3600 psi
